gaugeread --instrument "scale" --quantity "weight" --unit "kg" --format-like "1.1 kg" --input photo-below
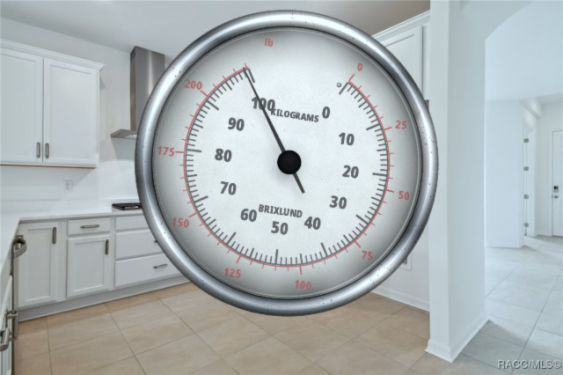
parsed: 99 kg
